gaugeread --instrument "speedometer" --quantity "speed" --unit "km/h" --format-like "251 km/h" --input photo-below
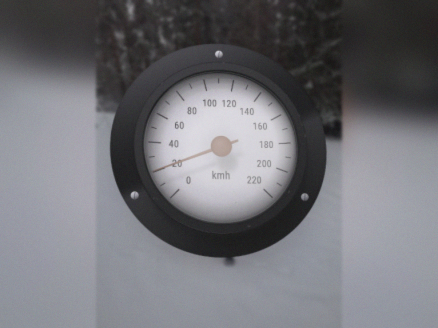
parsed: 20 km/h
